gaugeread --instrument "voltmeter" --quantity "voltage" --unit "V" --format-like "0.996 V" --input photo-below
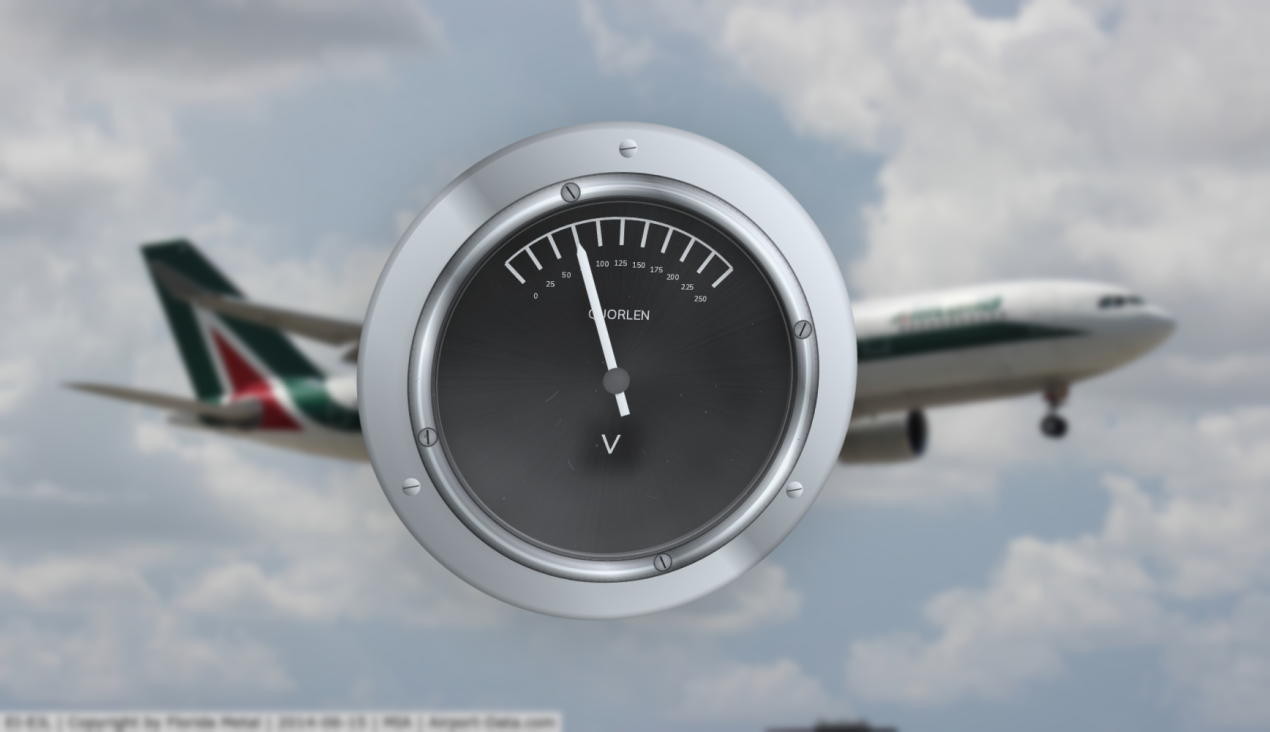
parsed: 75 V
